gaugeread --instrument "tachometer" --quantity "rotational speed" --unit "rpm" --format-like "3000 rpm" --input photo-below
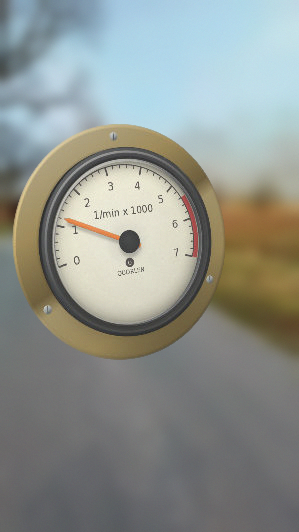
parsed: 1200 rpm
